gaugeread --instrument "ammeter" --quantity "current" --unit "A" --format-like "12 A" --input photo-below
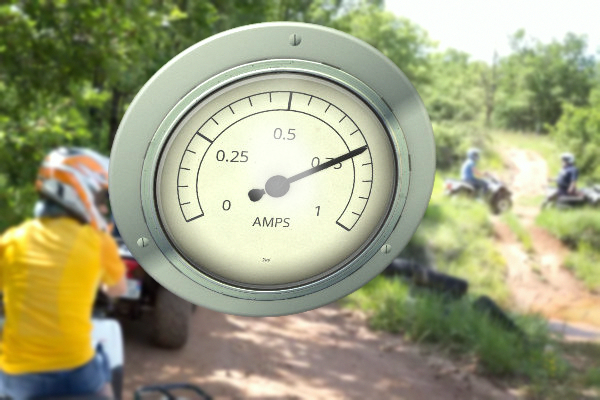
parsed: 0.75 A
